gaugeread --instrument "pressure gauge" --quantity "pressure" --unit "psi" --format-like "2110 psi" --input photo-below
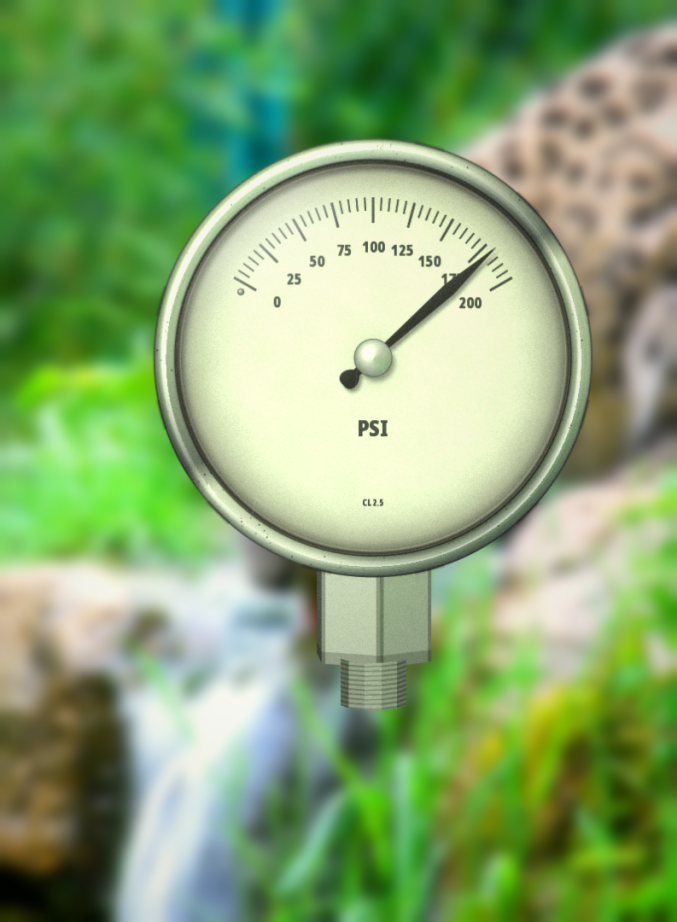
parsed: 180 psi
